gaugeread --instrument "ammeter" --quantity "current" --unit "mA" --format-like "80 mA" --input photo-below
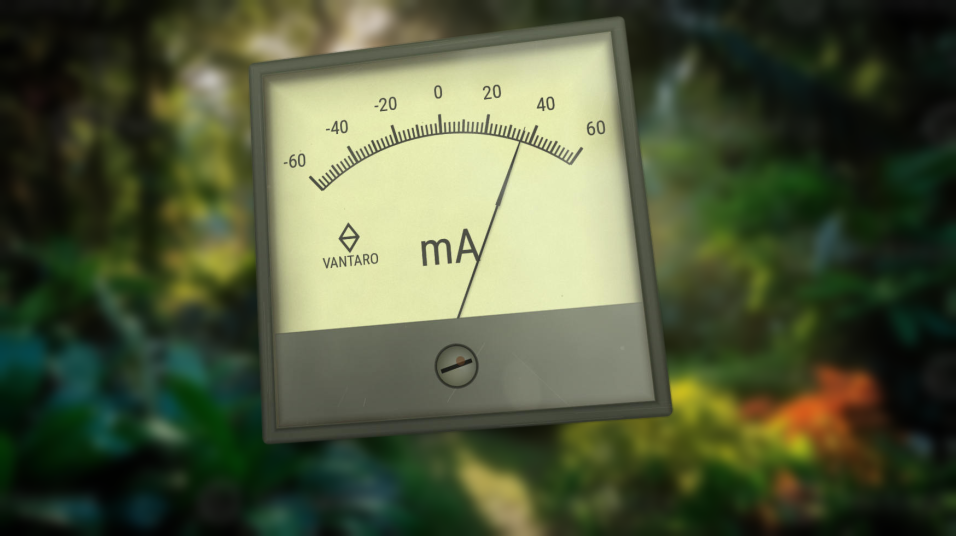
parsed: 36 mA
